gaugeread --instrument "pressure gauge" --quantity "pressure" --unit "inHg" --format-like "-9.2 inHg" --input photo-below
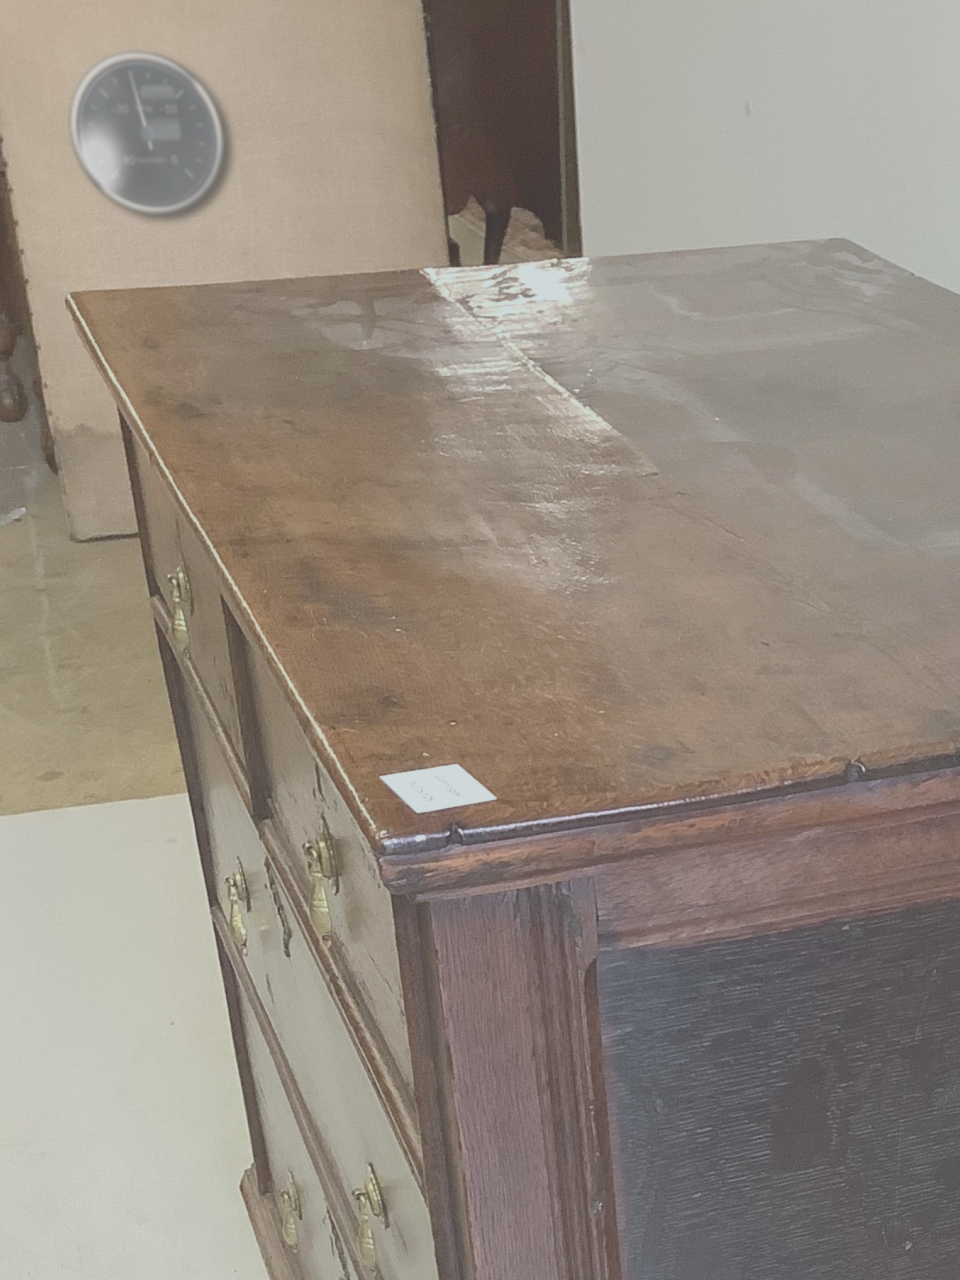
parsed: -16 inHg
